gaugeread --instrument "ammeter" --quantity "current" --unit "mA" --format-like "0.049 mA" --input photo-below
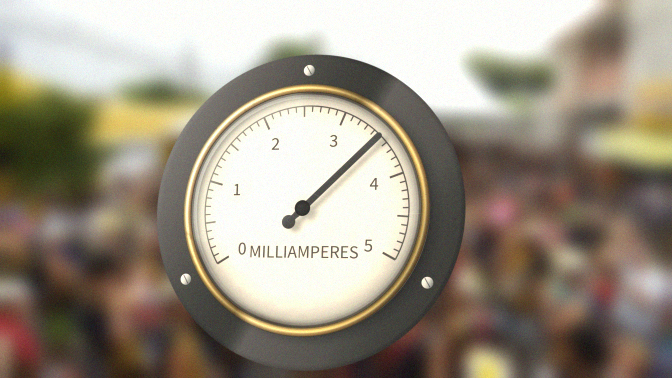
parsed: 3.5 mA
